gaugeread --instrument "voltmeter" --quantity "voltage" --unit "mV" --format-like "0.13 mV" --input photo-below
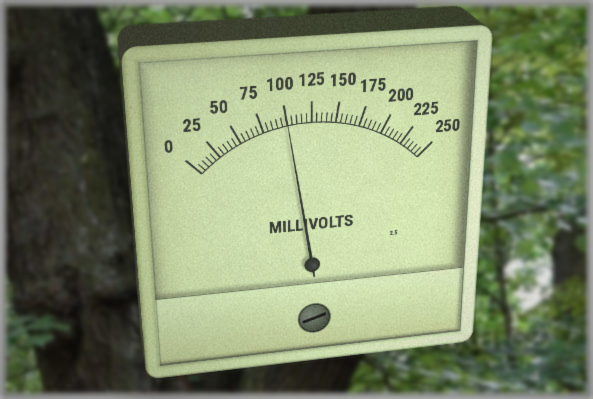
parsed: 100 mV
